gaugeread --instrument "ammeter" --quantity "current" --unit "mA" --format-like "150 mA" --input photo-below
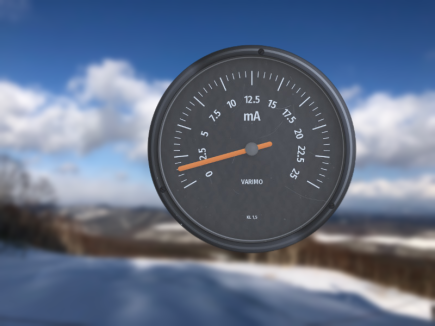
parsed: 1.5 mA
